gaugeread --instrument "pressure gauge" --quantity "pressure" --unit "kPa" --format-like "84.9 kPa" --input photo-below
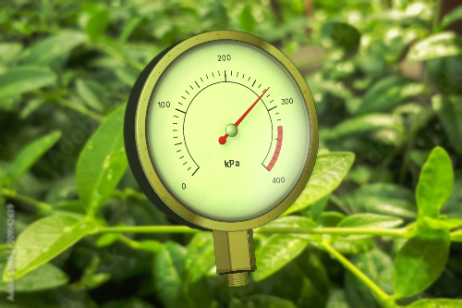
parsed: 270 kPa
